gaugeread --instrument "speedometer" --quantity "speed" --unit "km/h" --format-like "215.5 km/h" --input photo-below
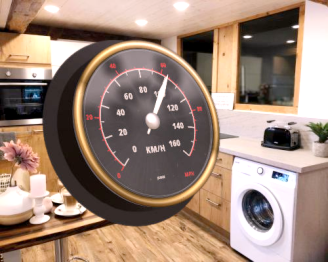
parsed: 100 km/h
